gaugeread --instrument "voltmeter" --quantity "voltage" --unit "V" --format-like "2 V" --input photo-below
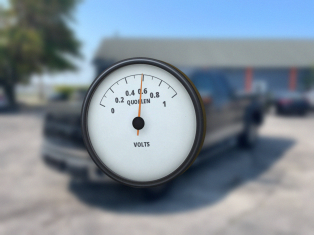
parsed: 0.6 V
